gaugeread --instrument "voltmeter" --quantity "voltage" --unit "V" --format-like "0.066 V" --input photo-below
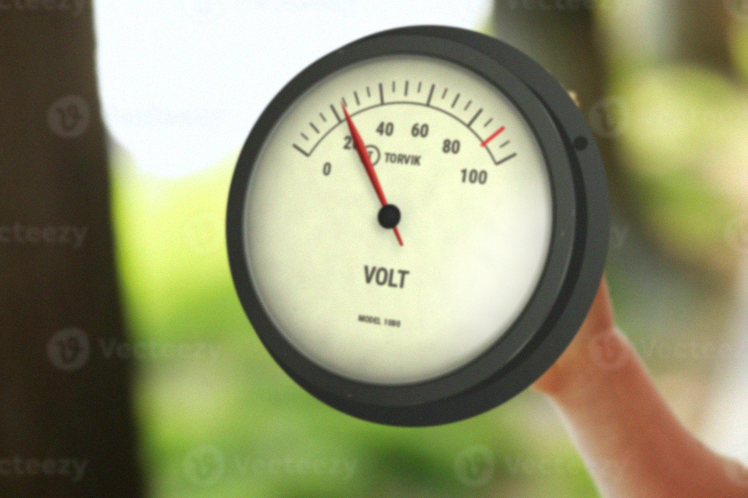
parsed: 25 V
